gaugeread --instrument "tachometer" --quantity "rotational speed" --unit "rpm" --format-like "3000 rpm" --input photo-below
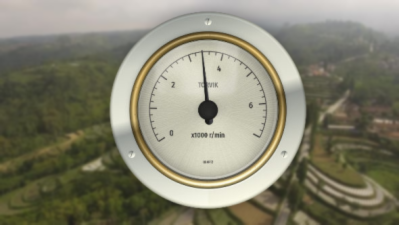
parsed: 3400 rpm
